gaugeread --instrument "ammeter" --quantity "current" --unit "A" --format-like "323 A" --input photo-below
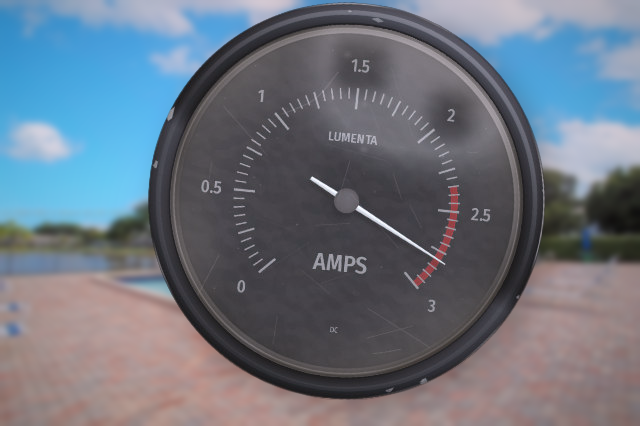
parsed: 2.8 A
